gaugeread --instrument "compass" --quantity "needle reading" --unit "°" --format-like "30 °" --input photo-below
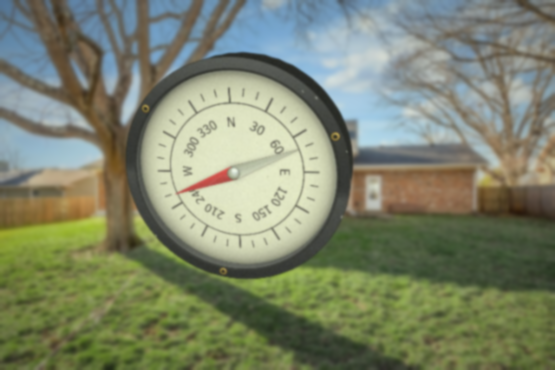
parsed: 250 °
